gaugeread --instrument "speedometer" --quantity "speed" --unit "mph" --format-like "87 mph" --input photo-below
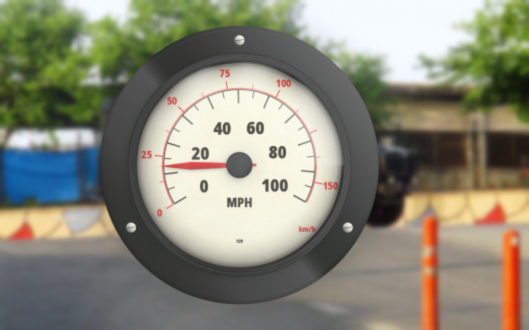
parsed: 12.5 mph
